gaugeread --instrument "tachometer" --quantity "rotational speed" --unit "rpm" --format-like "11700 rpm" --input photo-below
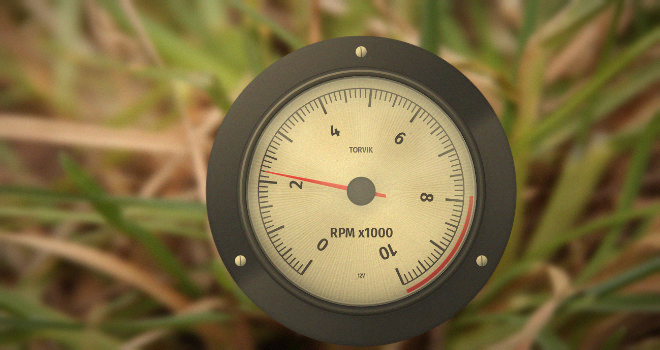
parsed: 2200 rpm
